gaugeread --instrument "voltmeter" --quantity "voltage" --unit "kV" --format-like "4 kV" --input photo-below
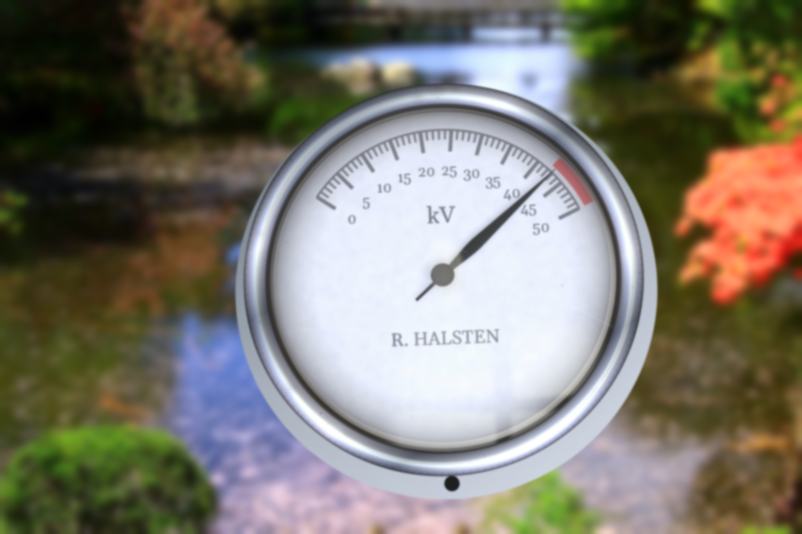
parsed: 43 kV
